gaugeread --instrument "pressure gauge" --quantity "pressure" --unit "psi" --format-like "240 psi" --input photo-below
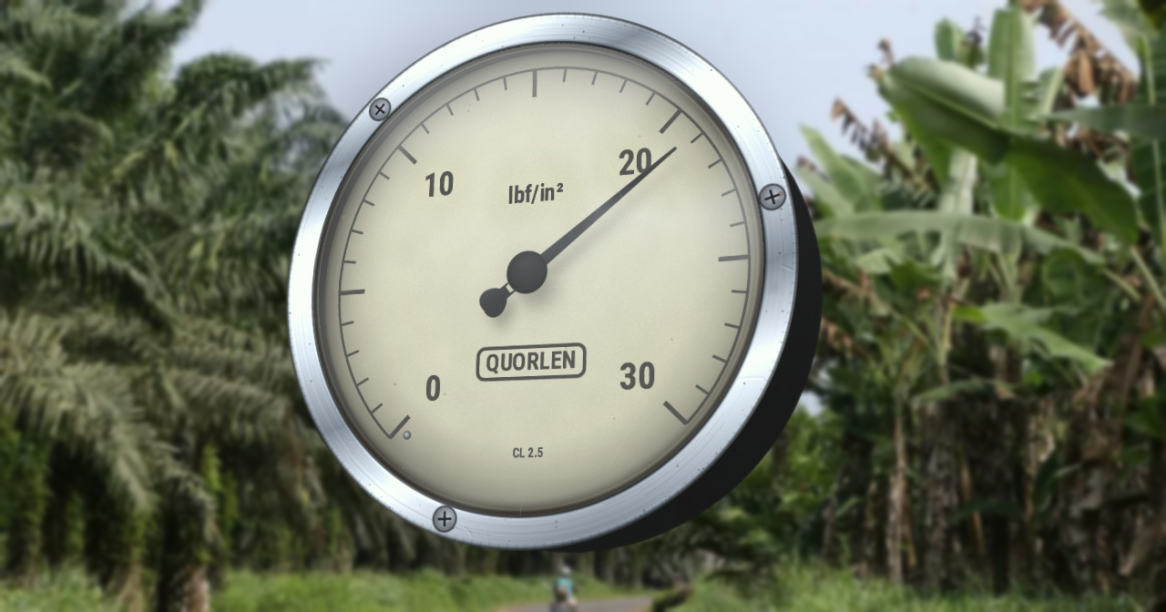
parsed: 21 psi
